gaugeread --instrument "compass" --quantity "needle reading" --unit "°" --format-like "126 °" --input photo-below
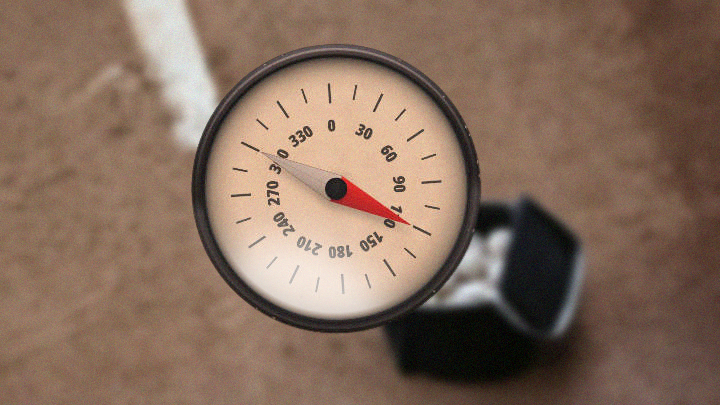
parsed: 120 °
